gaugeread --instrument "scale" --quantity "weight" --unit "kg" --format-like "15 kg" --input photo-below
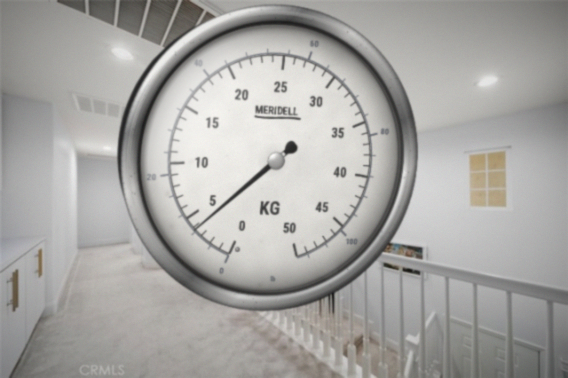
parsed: 4 kg
